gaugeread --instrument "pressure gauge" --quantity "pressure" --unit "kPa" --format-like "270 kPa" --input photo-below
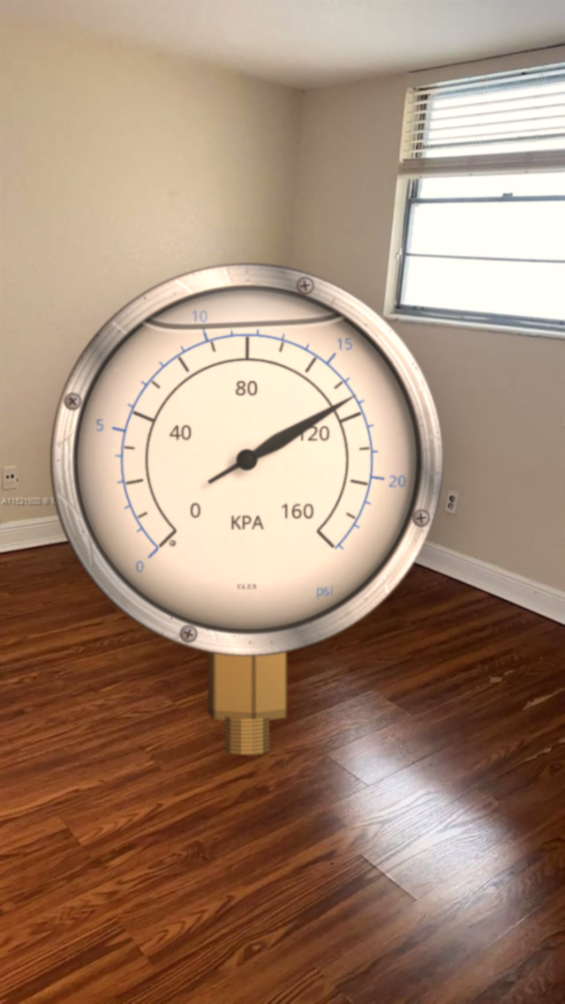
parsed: 115 kPa
